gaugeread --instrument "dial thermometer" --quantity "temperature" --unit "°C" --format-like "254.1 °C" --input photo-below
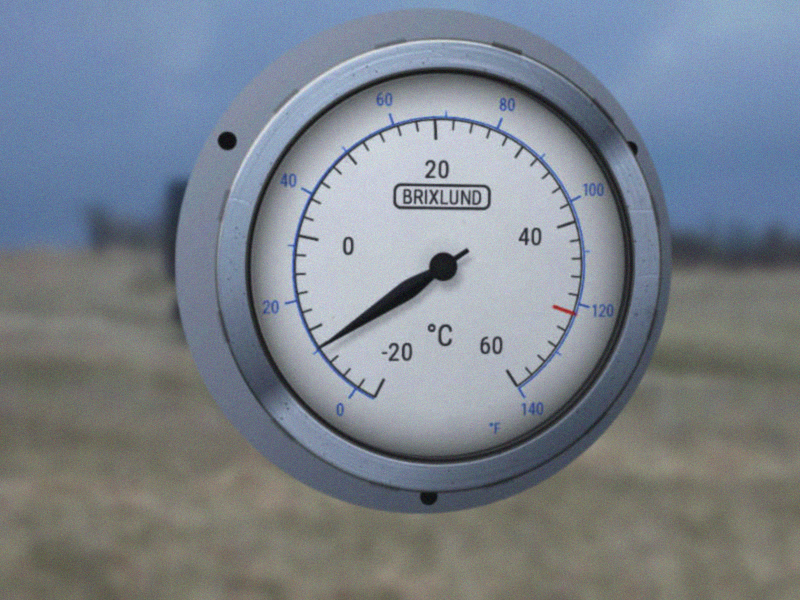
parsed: -12 °C
